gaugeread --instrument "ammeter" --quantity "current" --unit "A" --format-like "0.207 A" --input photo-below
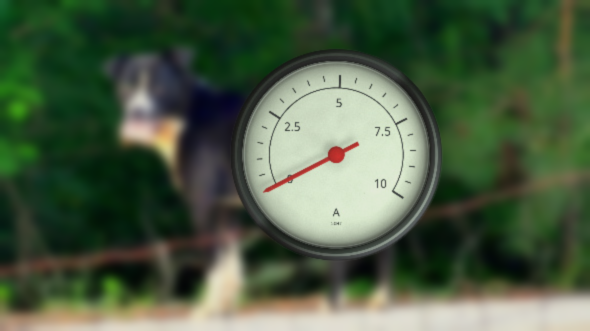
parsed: 0 A
